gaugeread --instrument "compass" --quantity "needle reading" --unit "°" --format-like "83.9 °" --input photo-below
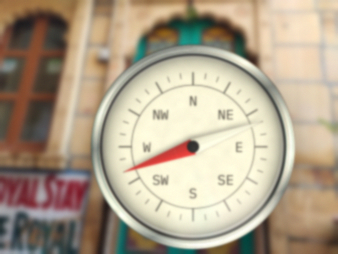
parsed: 250 °
